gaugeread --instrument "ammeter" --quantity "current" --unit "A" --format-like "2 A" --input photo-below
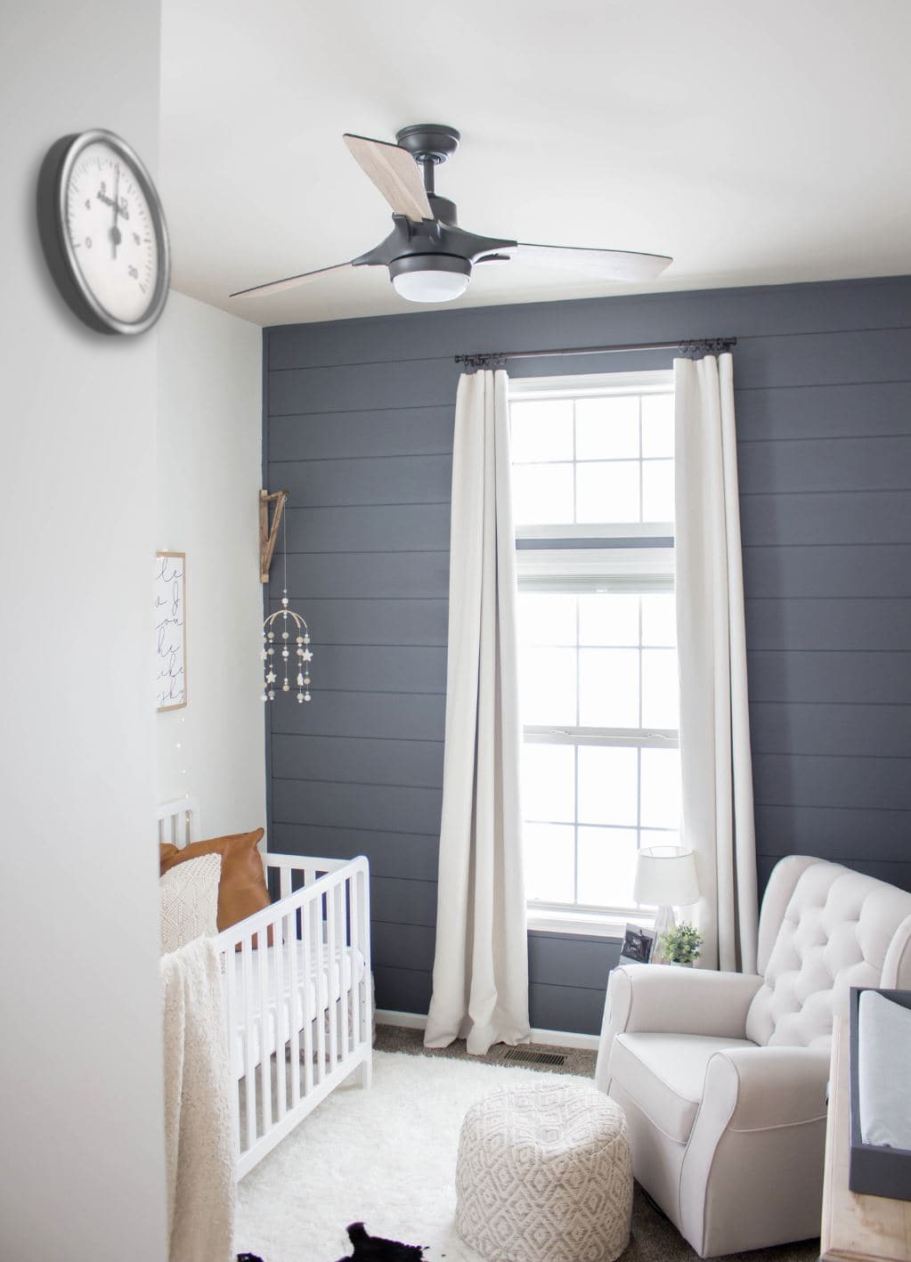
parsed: 10 A
